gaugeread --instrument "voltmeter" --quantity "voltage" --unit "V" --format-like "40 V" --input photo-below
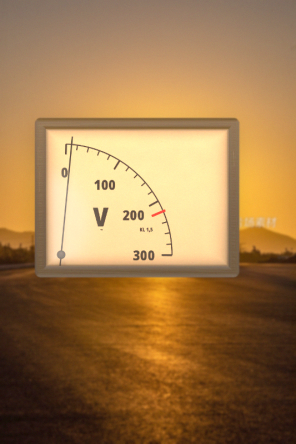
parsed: 10 V
